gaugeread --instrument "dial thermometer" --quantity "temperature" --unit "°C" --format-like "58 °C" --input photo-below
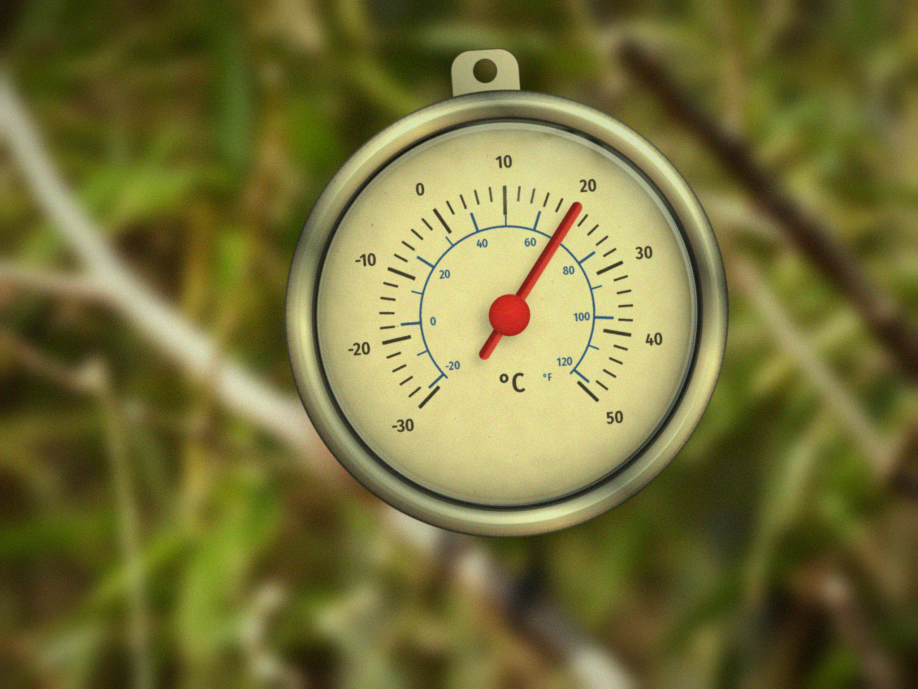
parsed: 20 °C
